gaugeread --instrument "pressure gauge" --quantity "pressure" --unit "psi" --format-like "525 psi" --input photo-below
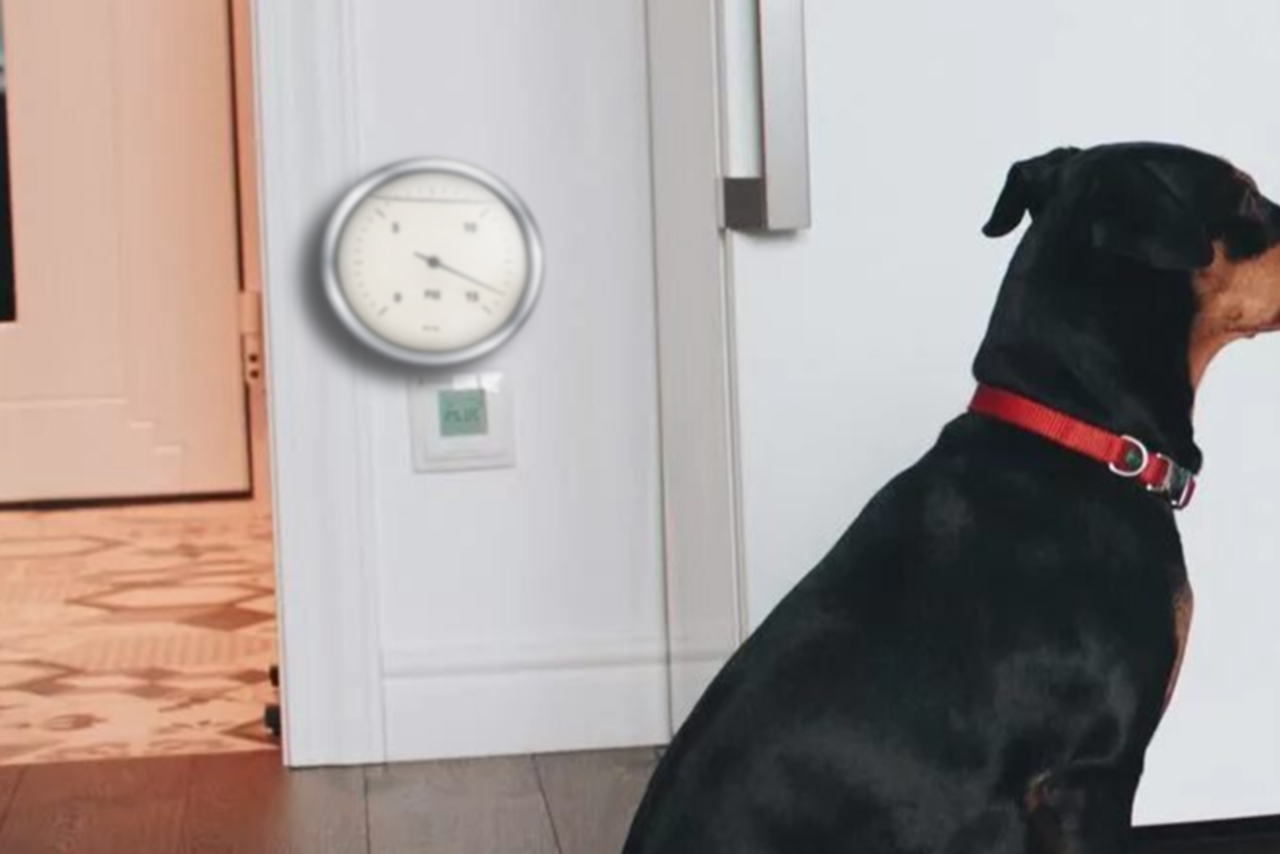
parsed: 14 psi
